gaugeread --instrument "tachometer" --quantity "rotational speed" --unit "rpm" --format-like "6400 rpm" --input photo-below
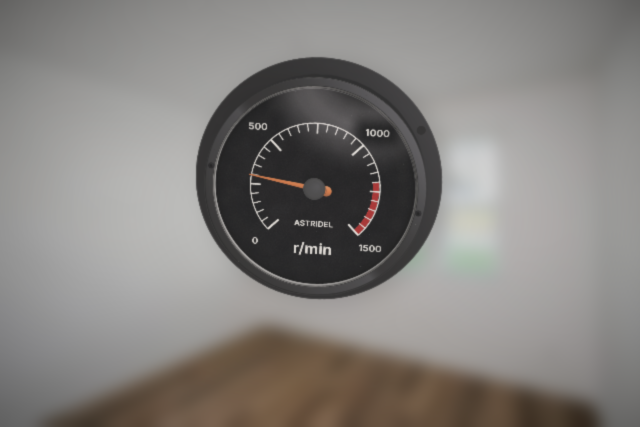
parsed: 300 rpm
